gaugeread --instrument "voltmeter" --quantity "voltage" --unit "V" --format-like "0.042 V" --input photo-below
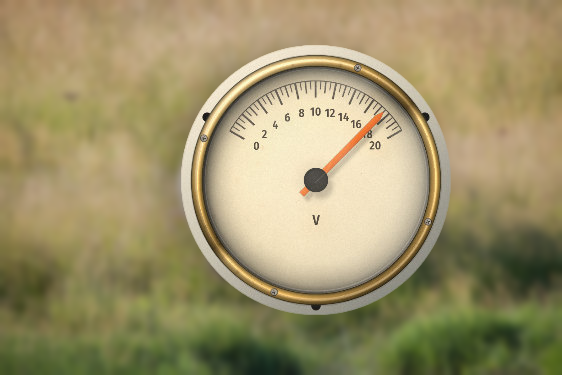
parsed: 17.5 V
